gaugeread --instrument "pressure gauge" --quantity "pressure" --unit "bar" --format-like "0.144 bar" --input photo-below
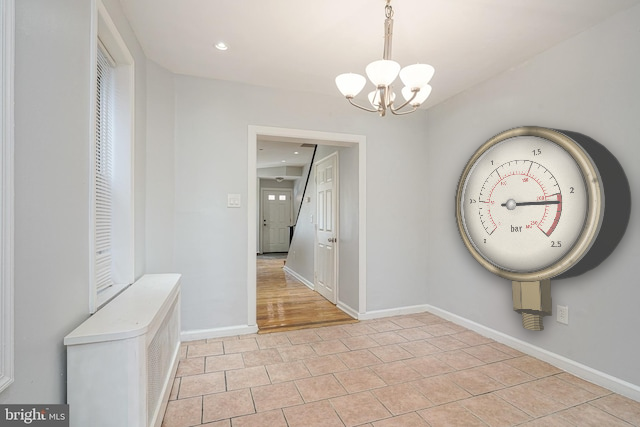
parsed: 2.1 bar
